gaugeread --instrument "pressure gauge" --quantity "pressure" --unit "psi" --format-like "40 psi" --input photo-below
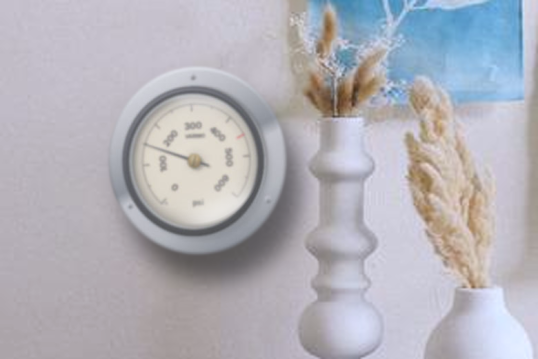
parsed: 150 psi
